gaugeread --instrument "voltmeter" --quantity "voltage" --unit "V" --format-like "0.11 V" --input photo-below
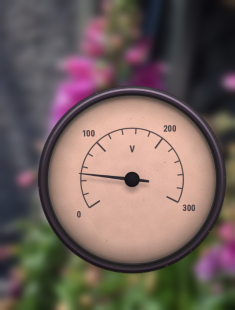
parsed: 50 V
